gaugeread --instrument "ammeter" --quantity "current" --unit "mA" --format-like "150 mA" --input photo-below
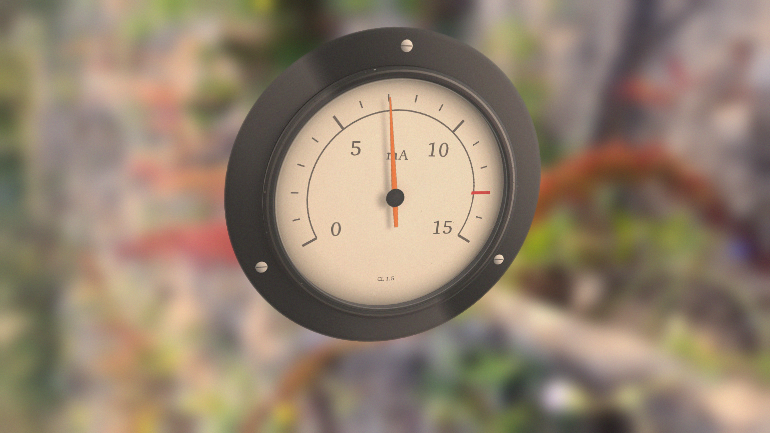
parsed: 7 mA
